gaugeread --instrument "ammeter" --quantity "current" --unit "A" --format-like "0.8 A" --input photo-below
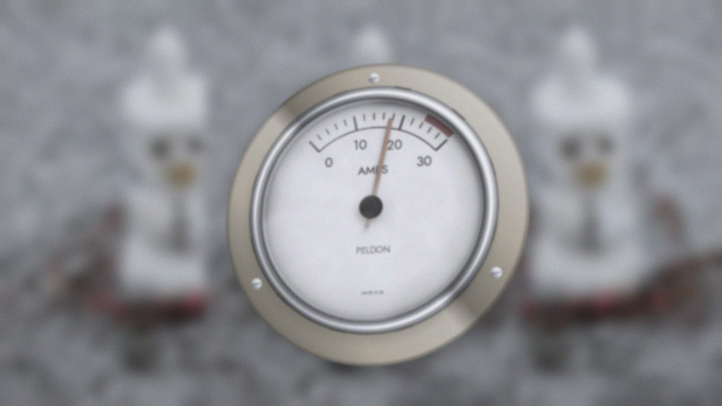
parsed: 18 A
